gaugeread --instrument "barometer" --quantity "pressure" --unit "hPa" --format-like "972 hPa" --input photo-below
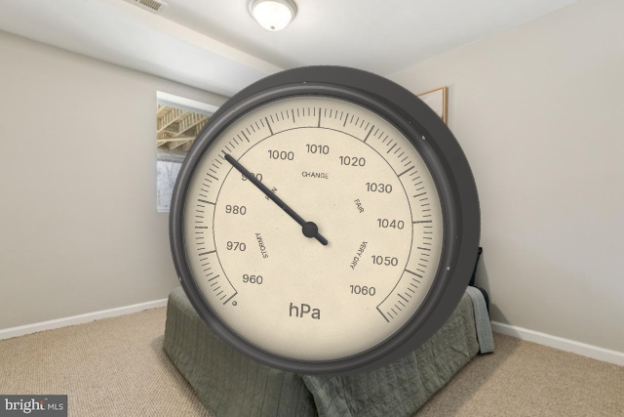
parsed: 990 hPa
